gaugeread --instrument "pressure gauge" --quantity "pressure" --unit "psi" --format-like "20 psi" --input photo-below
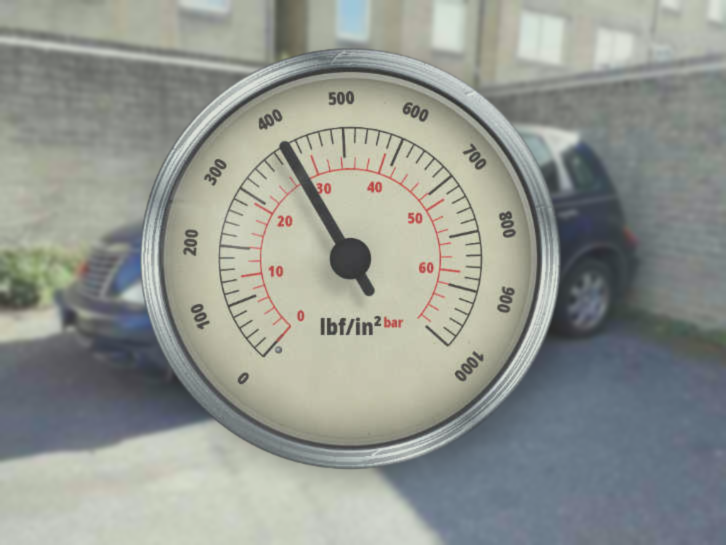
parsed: 400 psi
